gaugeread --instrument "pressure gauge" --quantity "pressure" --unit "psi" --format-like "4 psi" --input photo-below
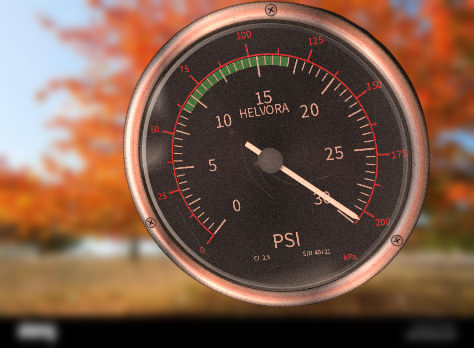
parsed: 29.5 psi
